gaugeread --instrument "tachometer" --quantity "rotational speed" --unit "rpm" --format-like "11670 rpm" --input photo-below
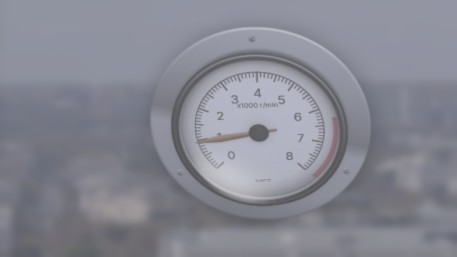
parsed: 1000 rpm
